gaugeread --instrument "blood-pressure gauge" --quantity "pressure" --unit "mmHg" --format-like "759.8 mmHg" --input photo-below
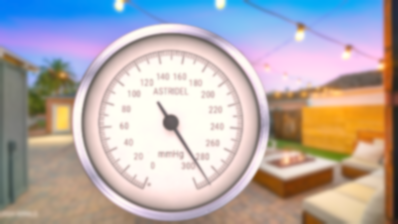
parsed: 290 mmHg
